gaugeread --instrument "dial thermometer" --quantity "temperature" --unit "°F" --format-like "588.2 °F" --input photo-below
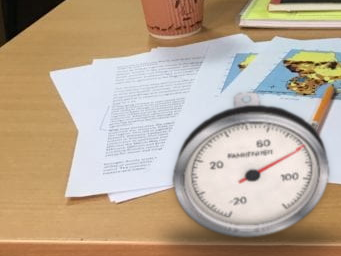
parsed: 80 °F
